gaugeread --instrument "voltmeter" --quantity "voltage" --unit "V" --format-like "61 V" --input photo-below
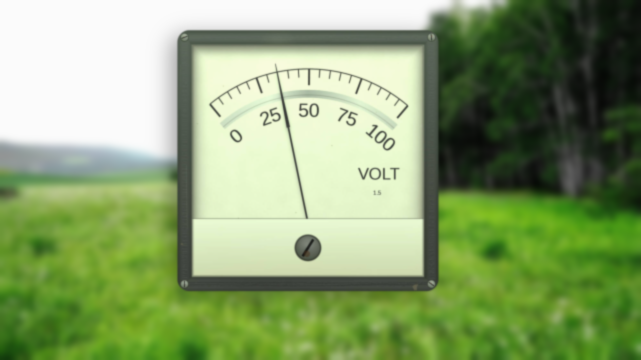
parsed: 35 V
